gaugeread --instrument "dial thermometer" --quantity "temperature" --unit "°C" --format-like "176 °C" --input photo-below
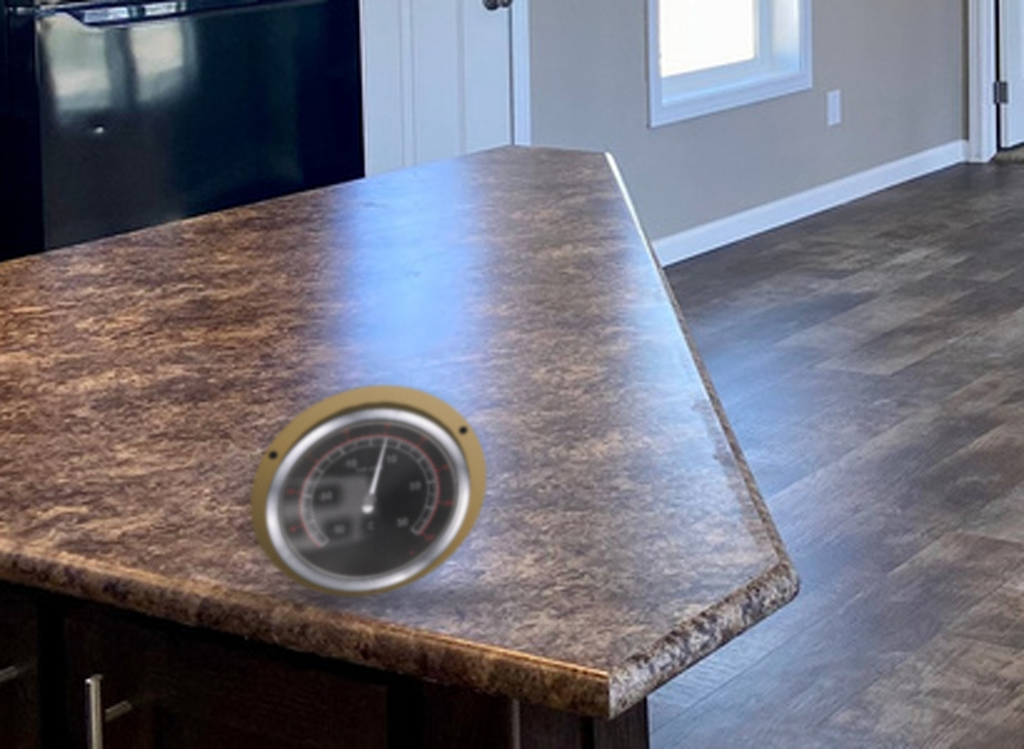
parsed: 5 °C
